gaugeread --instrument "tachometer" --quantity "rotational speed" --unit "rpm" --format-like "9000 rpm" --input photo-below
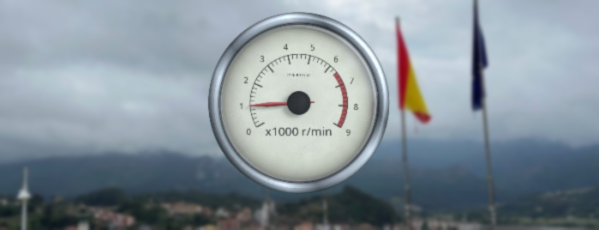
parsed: 1000 rpm
